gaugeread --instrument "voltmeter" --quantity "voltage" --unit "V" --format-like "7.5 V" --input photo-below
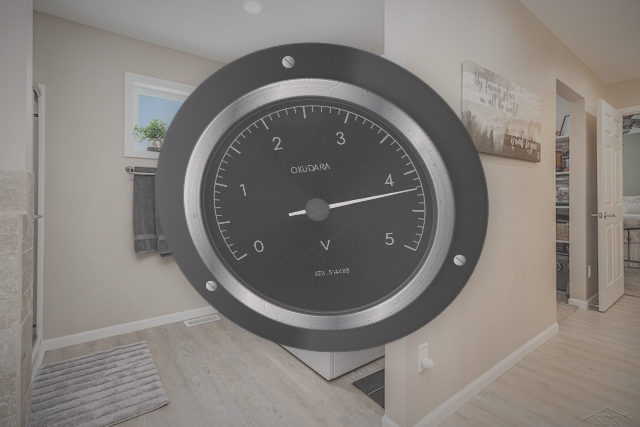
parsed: 4.2 V
